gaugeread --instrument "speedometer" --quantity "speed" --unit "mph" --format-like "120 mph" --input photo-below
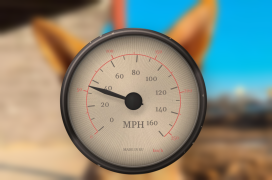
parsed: 35 mph
